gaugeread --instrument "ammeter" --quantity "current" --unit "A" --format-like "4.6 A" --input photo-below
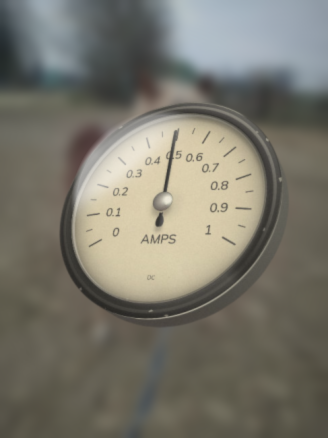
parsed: 0.5 A
